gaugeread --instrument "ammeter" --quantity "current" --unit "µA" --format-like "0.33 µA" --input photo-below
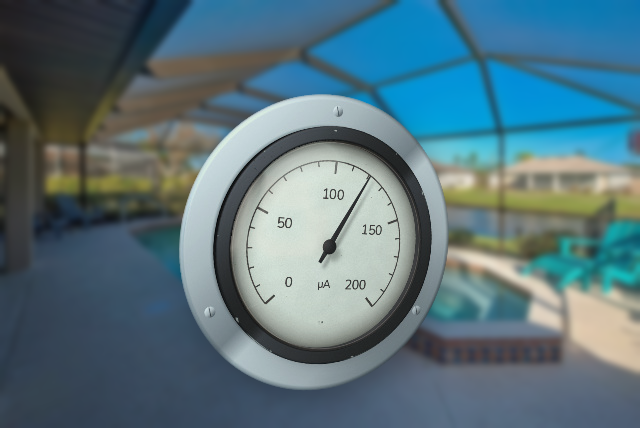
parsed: 120 µA
